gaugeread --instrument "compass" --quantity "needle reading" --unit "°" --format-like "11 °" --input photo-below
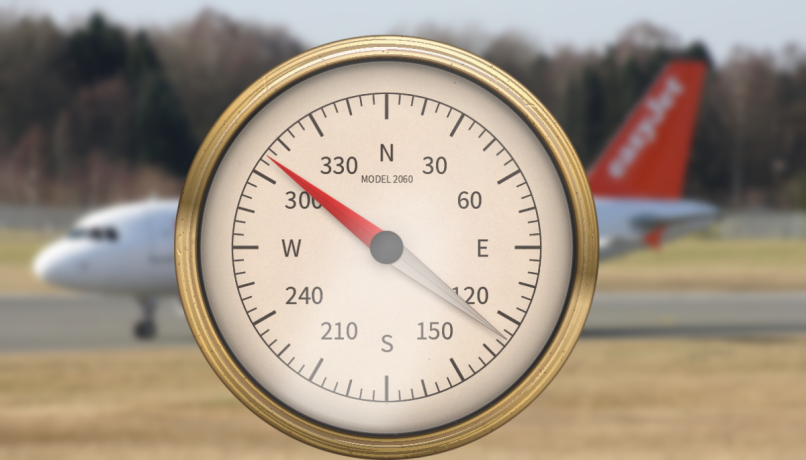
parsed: 307.5 °
